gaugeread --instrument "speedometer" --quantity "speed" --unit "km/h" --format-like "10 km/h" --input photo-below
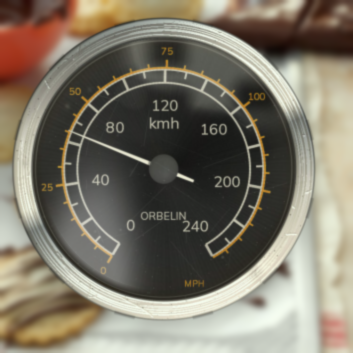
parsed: 65 km/h
